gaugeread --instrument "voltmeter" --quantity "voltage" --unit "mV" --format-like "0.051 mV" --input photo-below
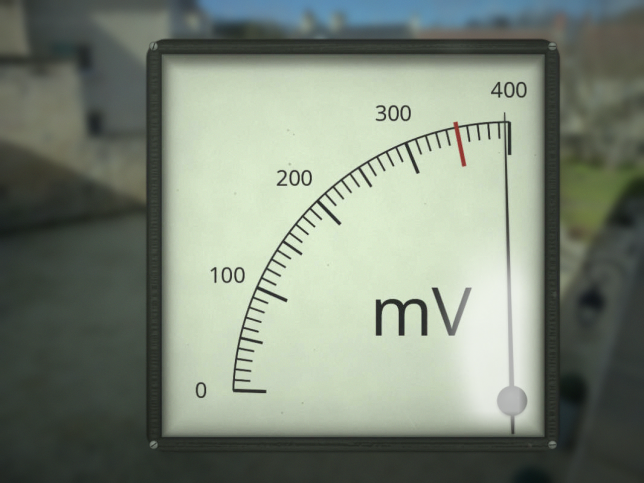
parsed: 395 mV
